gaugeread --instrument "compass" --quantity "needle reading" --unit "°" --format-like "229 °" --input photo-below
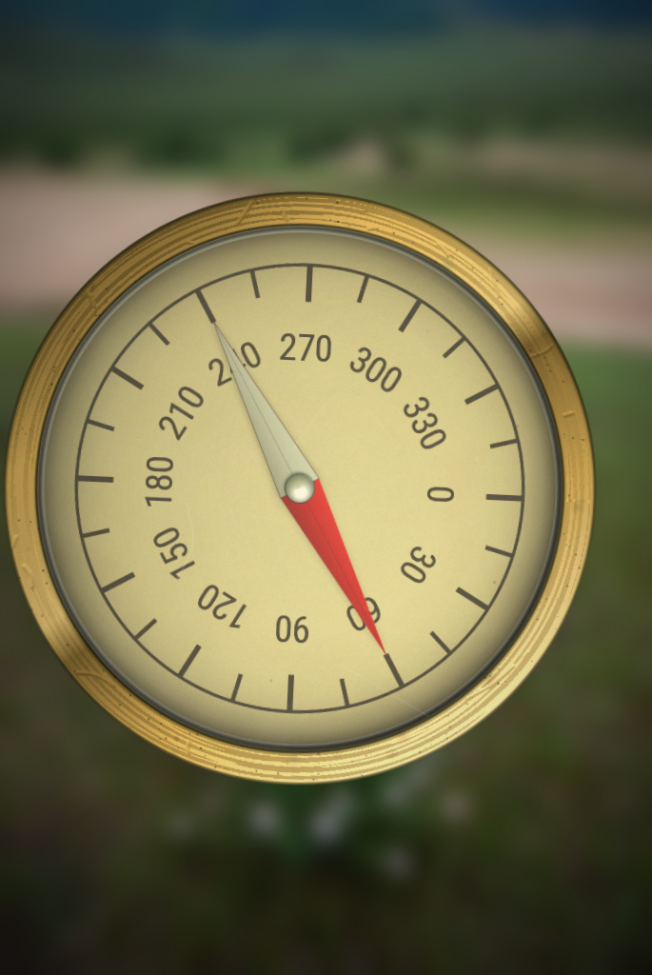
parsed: 60 °
